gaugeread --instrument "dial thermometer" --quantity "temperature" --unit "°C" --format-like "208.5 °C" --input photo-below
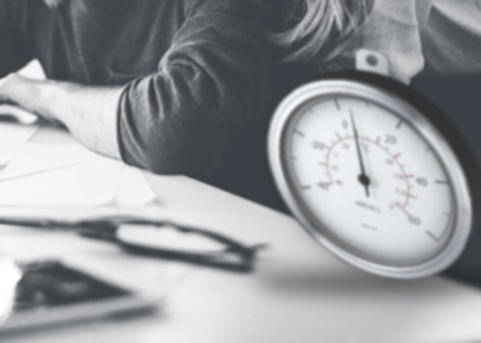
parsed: 5 °C
